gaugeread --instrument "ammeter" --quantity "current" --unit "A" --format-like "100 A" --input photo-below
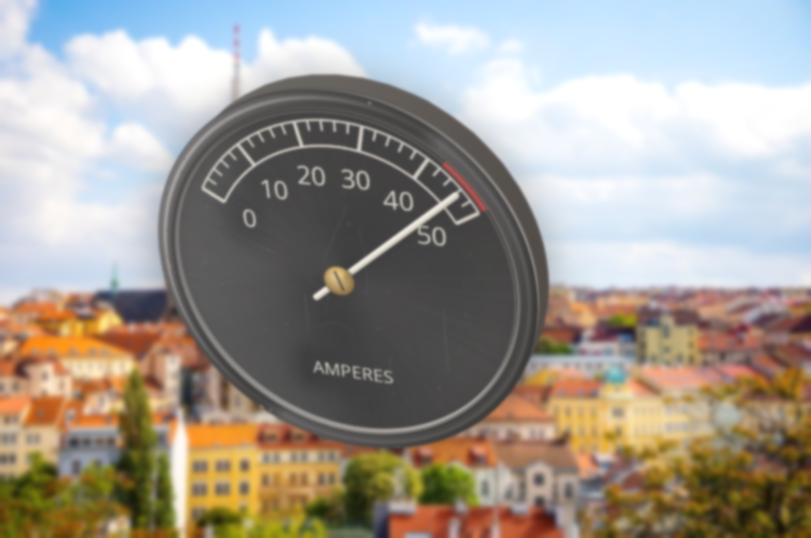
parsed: 46 A
